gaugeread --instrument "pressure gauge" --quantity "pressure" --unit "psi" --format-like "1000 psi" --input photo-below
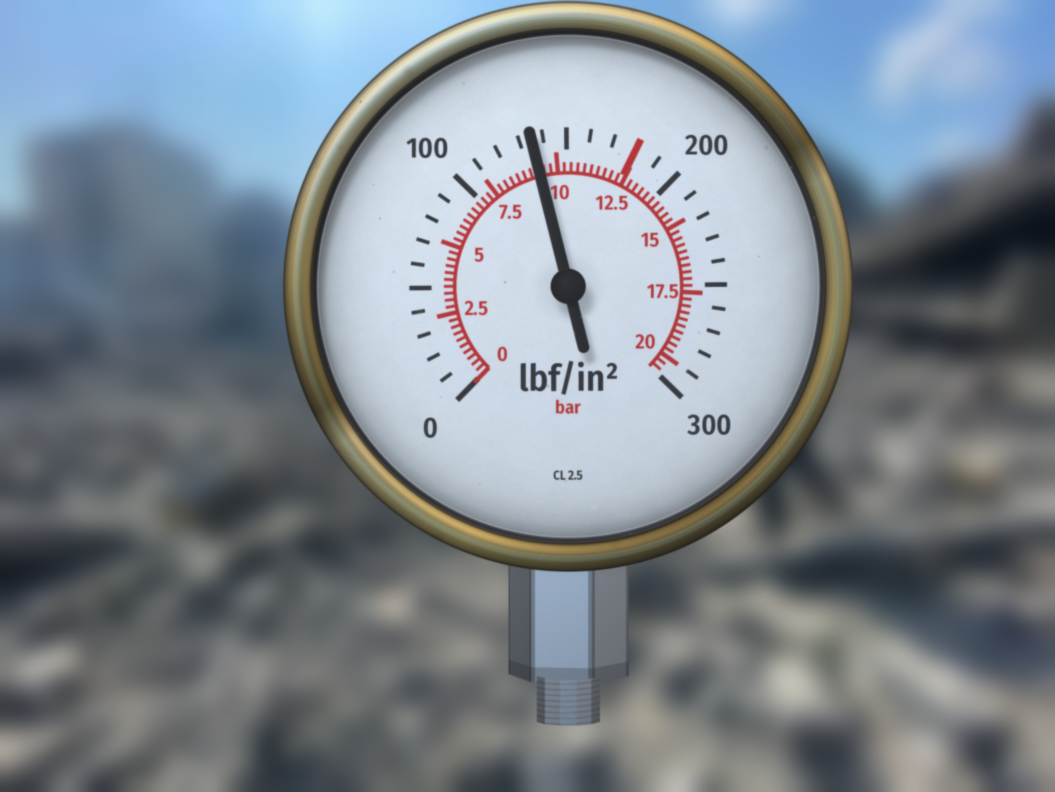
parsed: 135 psi
